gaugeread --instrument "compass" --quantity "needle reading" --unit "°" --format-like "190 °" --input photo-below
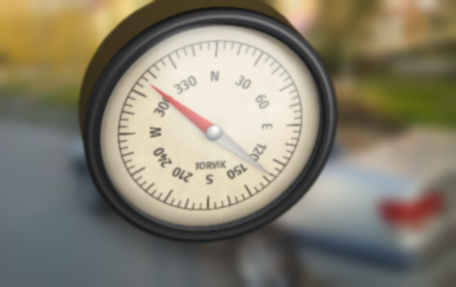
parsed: 310 °
